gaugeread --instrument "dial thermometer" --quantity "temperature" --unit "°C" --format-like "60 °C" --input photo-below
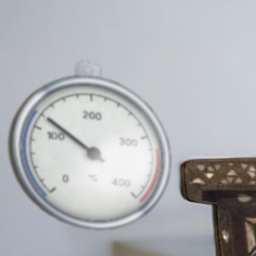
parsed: 120 °C
